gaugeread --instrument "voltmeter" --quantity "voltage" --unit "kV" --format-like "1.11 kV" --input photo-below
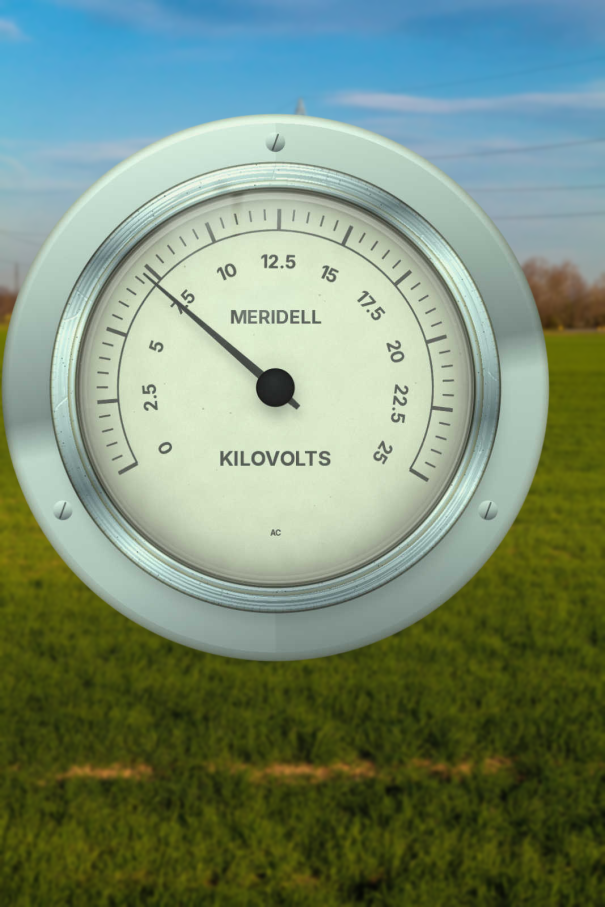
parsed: 7.25 kV
